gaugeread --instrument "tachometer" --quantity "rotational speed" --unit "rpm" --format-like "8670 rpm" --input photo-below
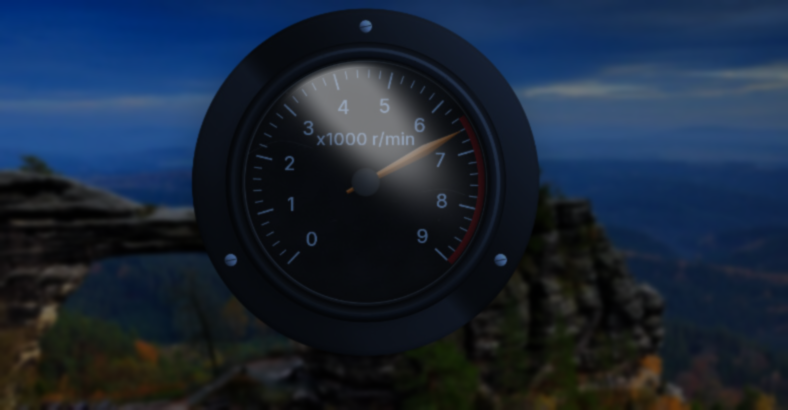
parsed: 6600 rpm
